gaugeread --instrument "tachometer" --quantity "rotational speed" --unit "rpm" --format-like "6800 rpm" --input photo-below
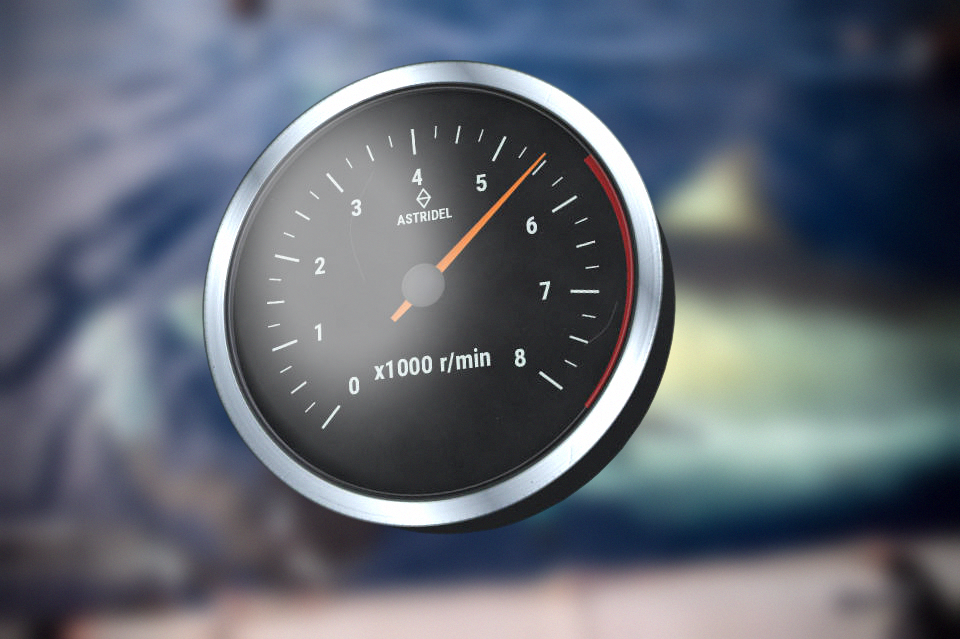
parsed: 5500 rpm
